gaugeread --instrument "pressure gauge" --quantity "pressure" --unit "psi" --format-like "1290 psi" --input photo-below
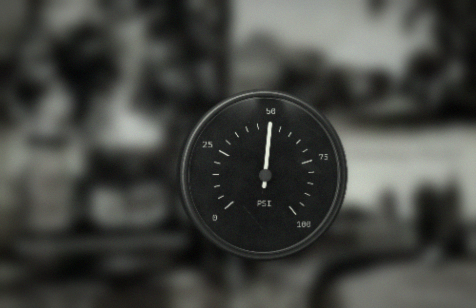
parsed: 50 psi
